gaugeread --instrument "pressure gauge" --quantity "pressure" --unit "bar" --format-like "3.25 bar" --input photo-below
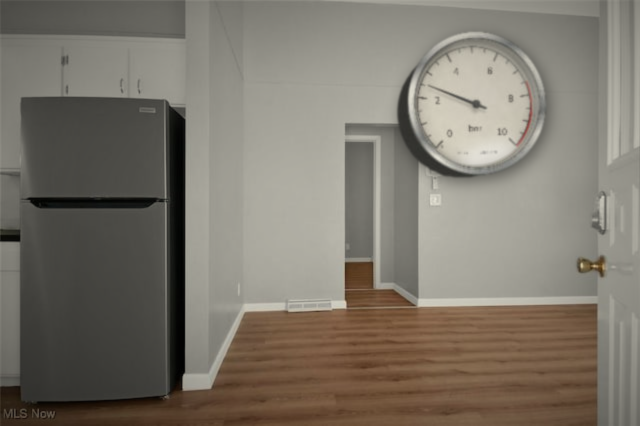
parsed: 2.5 bar
